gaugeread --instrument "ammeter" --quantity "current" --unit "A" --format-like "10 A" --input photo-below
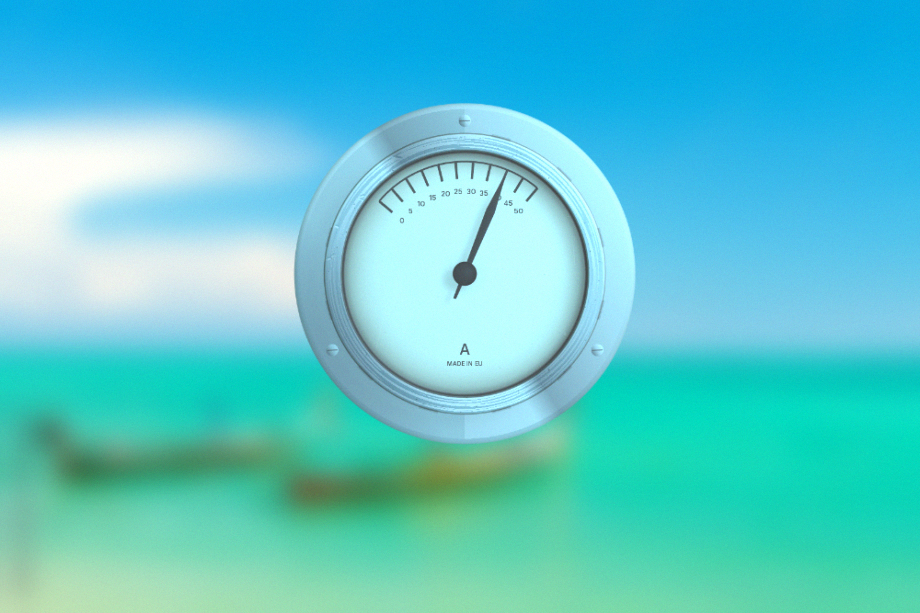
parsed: 40 A
